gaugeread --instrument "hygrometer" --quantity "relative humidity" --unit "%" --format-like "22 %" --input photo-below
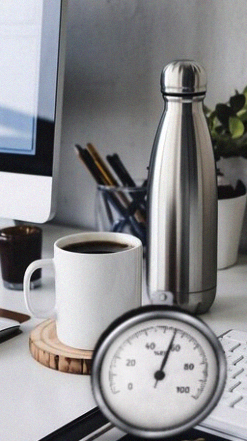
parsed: 55 %
